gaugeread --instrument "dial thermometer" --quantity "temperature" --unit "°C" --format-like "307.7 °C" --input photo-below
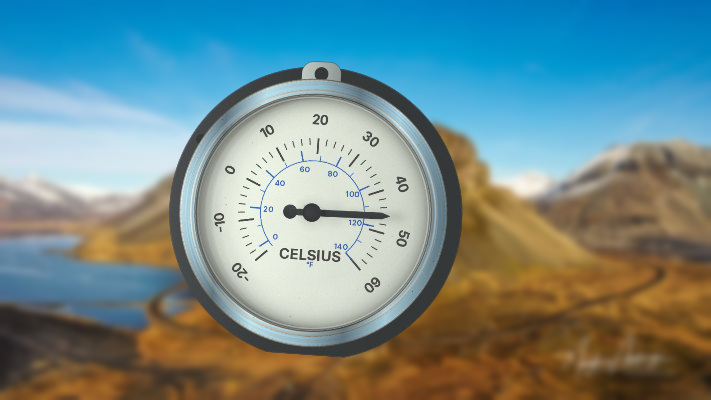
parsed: 46 °C
